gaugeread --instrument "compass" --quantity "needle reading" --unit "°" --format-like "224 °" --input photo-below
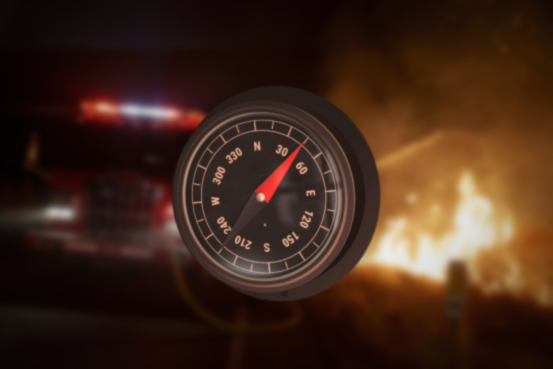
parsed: 45 °
